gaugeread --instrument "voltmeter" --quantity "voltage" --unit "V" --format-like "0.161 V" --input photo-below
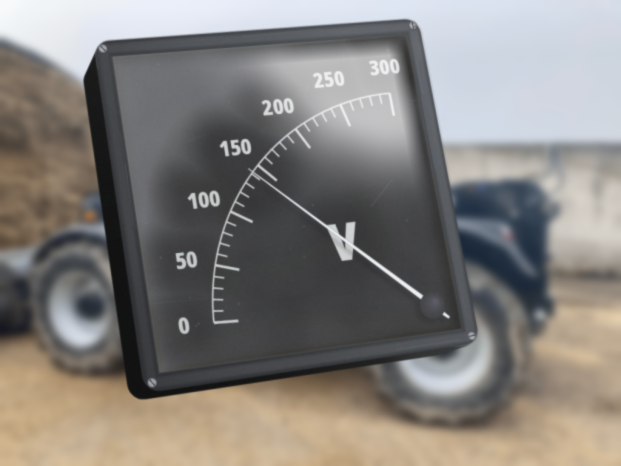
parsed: 140 V
